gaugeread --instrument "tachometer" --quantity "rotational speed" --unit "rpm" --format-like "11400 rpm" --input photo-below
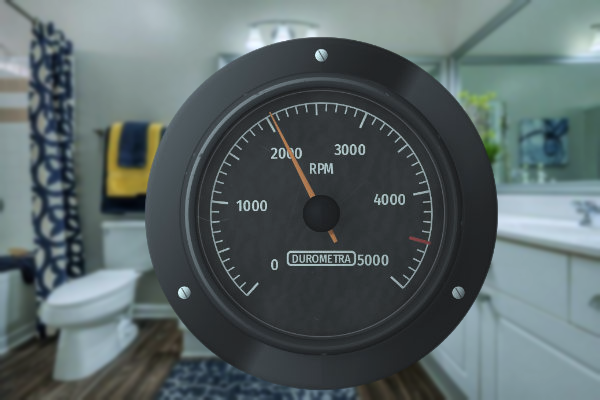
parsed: 2050 rpm
